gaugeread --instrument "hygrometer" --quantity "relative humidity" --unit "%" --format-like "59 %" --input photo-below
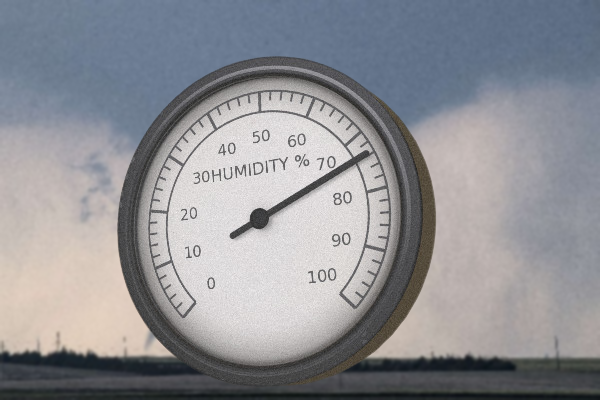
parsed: 74 %
